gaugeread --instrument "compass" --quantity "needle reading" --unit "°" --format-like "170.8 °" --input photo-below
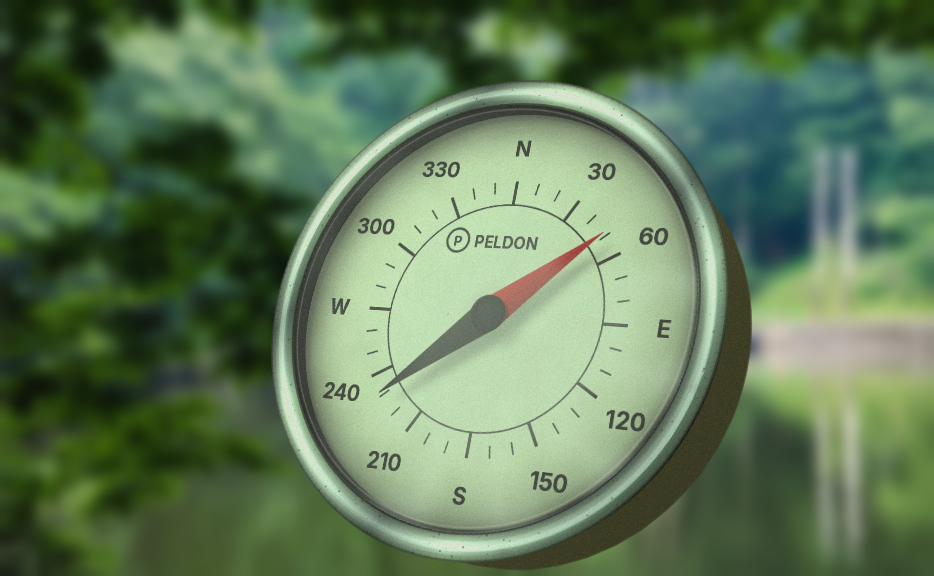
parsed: 50 °
